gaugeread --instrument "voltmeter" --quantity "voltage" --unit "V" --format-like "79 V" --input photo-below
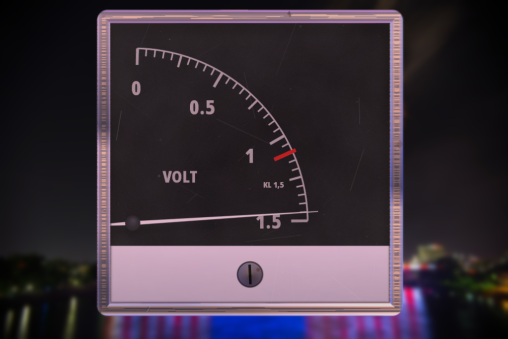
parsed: 1.45 V
